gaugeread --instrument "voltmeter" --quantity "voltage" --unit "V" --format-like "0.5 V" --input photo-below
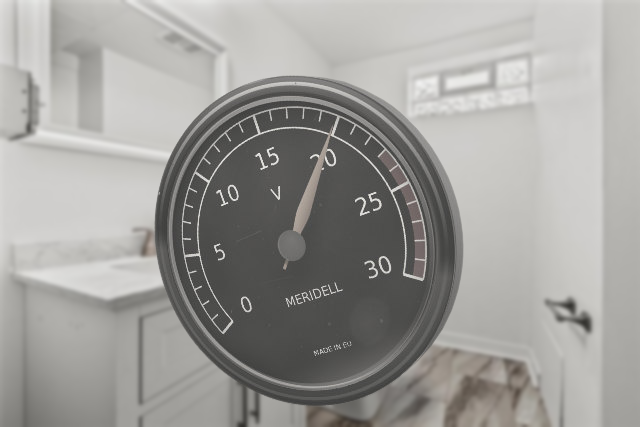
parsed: 20 V
